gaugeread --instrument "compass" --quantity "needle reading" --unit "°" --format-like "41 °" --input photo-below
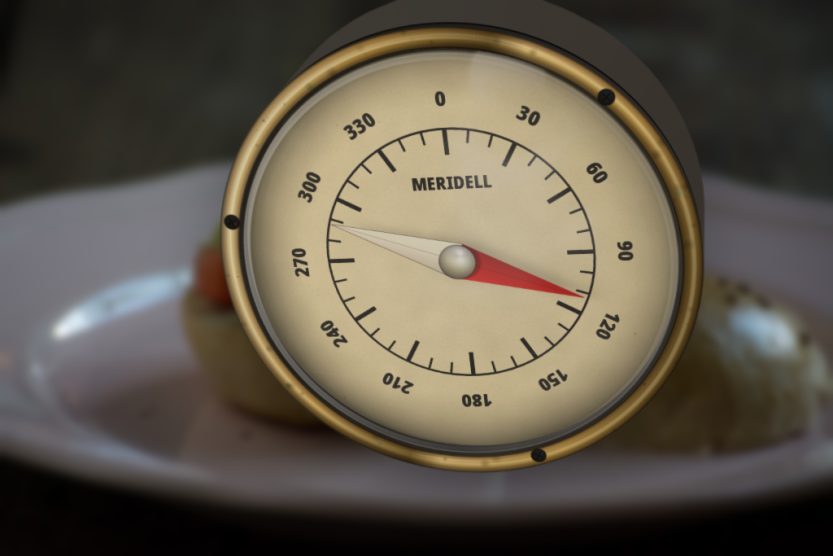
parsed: 110 °
